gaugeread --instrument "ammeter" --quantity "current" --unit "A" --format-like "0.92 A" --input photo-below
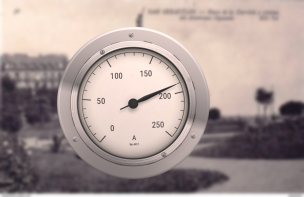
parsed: 190 A
